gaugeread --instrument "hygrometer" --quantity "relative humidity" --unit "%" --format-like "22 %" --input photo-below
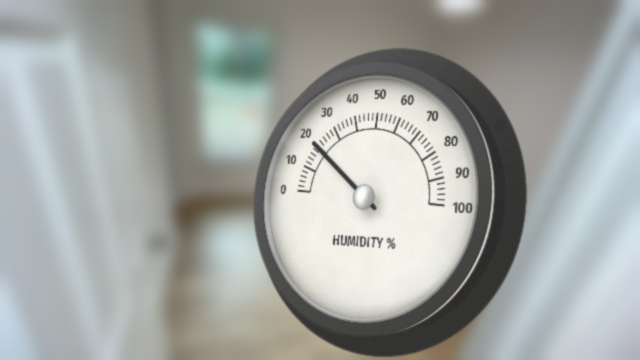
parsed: 20 %
